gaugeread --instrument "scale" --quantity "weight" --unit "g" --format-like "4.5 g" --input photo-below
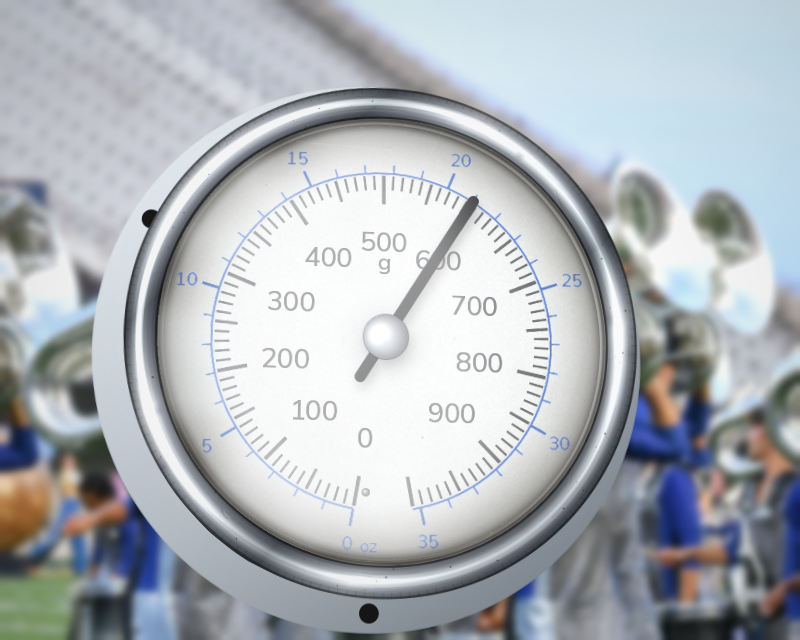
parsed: 595 g
